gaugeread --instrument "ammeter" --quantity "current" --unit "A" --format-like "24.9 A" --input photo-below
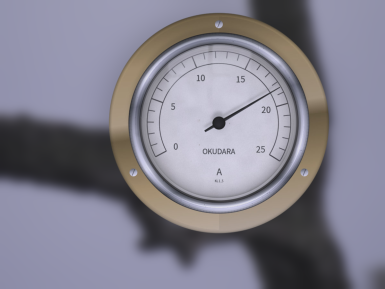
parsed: 18.5 A
